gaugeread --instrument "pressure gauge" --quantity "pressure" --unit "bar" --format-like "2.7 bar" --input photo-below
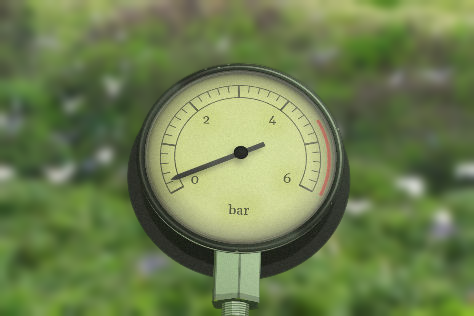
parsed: 0.2 bar
